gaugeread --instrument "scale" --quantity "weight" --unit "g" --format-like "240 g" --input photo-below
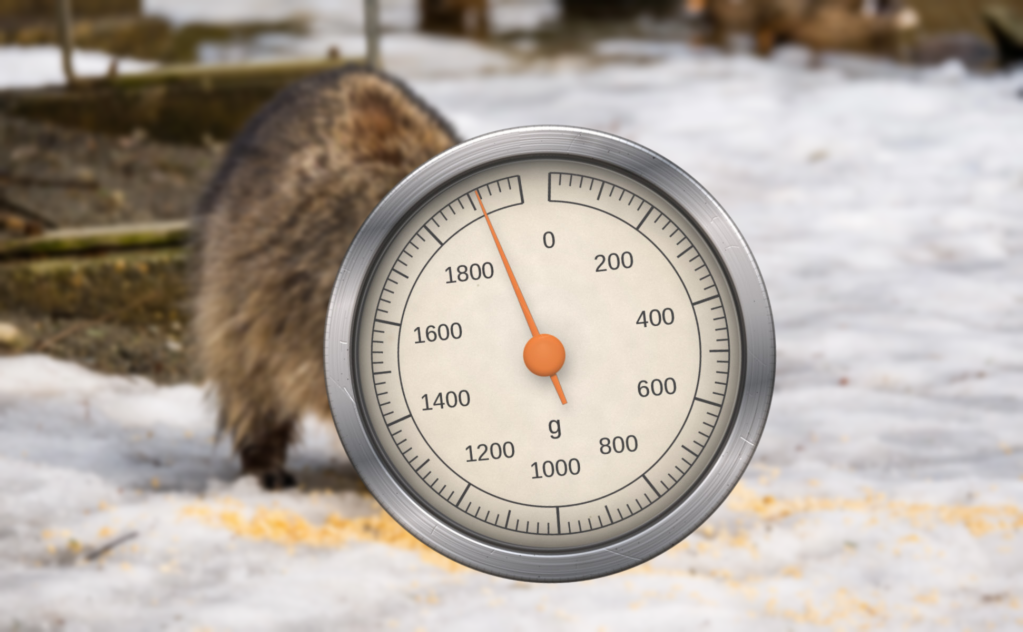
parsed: 1920 g
